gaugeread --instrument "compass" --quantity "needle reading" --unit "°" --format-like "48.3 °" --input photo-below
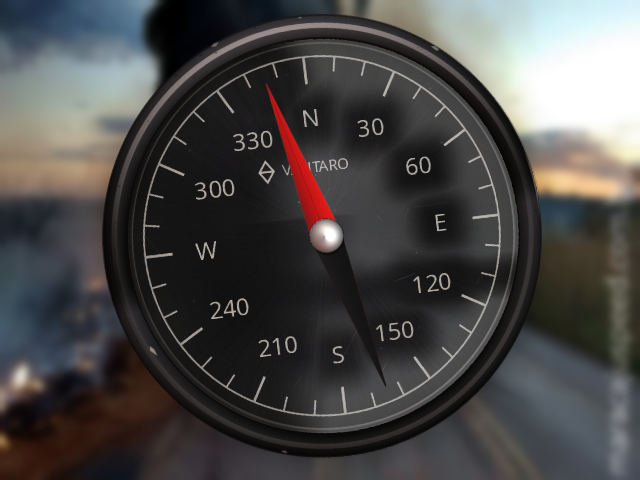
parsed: 345 °
